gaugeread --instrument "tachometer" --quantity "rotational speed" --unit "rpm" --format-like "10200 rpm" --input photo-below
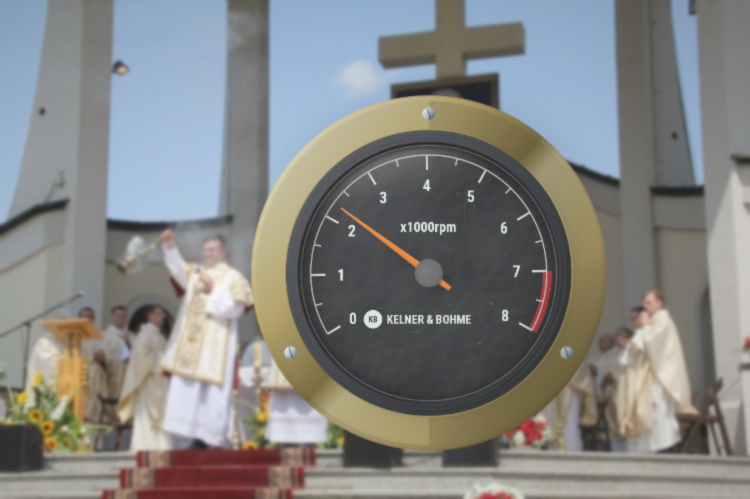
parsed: 2250 rpm
